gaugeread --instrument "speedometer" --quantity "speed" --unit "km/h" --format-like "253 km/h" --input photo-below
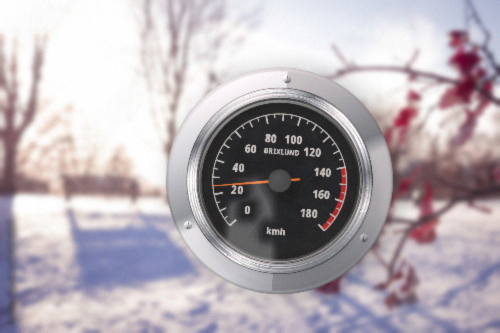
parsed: 25 km/h
